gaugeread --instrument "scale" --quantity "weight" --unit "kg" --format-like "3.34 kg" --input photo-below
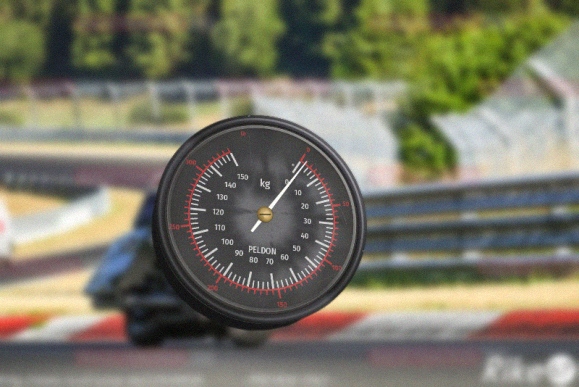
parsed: 2 kg
